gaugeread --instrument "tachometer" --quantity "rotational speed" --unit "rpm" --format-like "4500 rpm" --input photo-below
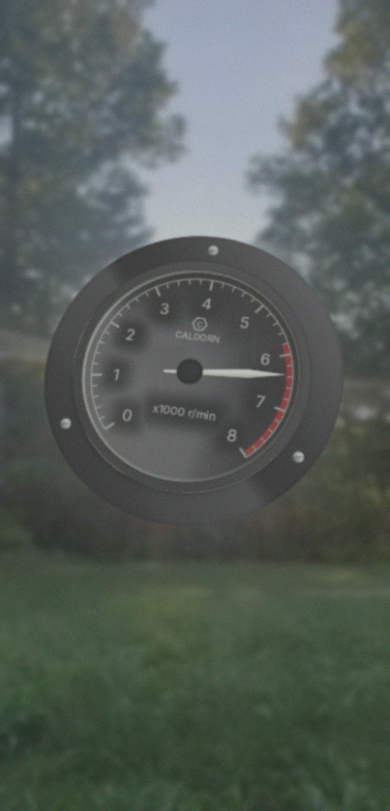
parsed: 6400 rpm
